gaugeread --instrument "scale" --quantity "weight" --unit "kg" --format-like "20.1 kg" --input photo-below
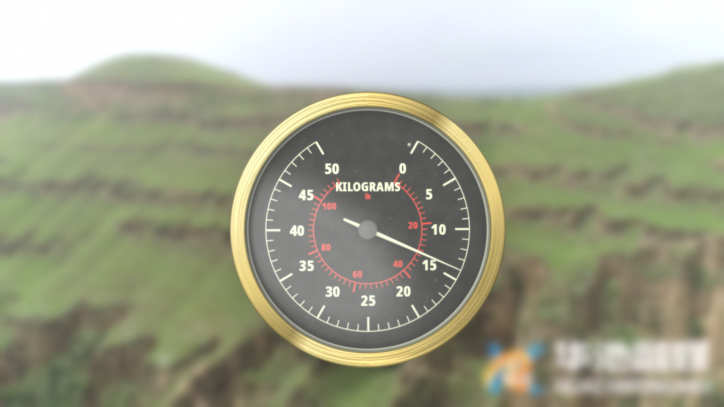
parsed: 14 kg
